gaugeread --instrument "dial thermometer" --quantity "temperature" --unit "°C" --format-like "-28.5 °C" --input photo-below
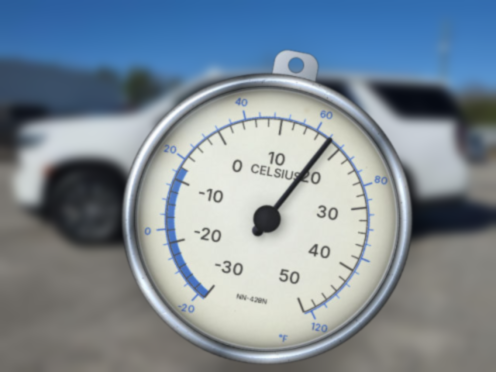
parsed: 18 °C
